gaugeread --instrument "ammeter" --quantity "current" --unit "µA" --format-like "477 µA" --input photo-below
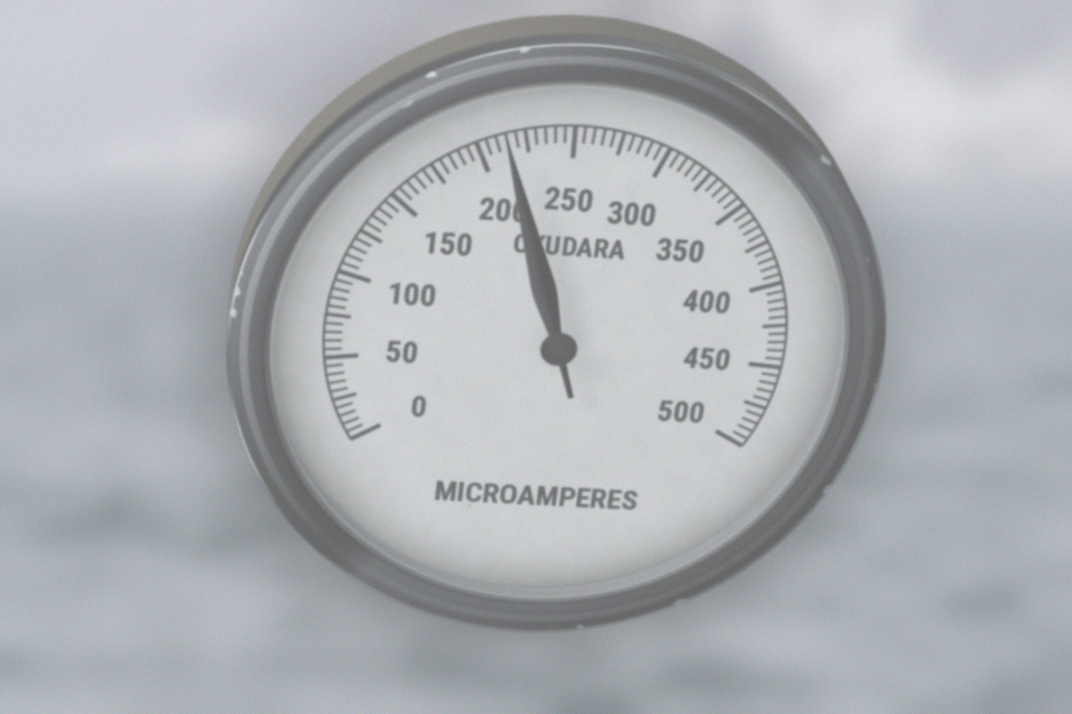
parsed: 215 µA
